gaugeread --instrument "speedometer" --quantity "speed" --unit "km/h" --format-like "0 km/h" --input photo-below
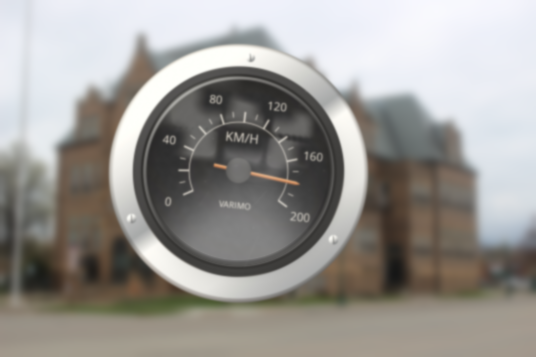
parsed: 180 km/h
